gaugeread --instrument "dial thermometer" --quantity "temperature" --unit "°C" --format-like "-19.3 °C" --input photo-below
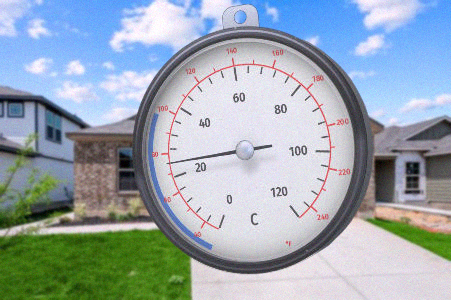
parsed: 24 °C
